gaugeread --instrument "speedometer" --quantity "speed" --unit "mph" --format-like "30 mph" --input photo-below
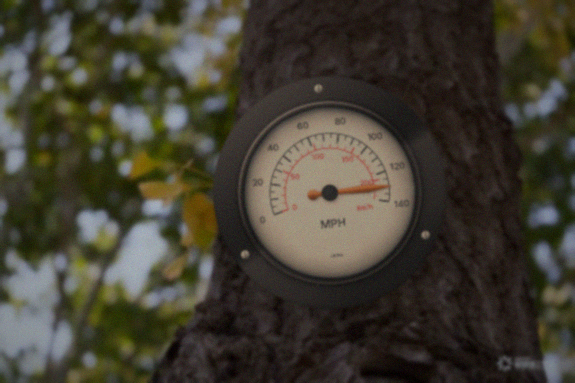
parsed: 130 mph
